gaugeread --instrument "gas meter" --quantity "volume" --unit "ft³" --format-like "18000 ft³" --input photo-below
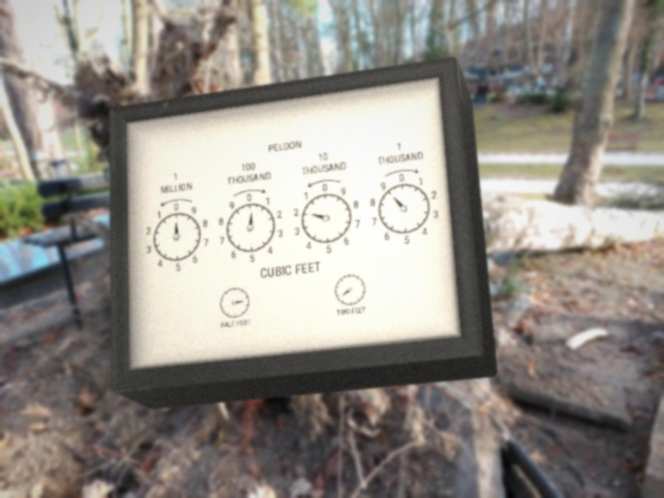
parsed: 1900 ft³
